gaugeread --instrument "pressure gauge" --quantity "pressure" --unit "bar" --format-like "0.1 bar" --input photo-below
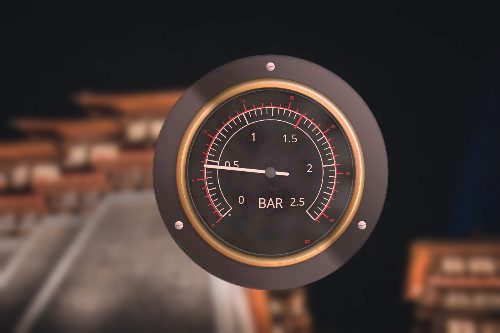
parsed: 0.45 bar
